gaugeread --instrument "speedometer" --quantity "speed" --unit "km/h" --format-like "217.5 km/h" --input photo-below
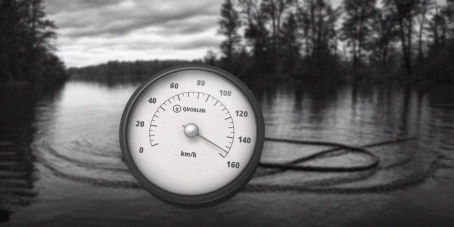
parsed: 155 km/h
